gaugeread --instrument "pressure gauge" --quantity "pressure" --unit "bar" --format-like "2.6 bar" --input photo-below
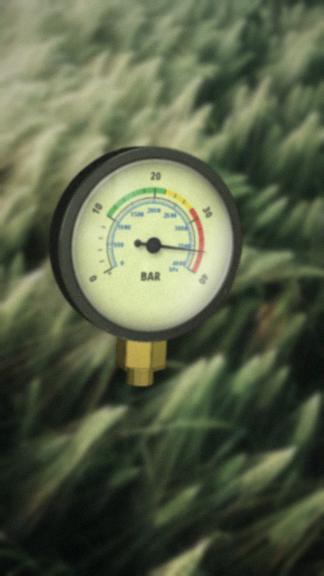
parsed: 36 bar
